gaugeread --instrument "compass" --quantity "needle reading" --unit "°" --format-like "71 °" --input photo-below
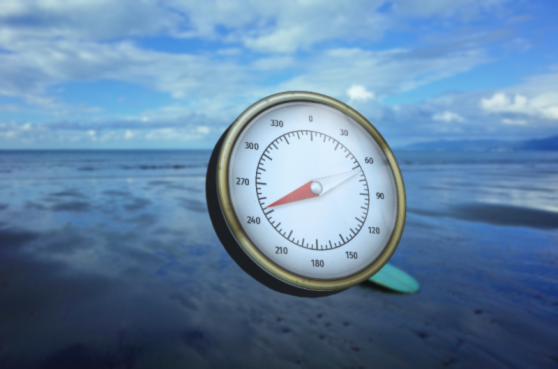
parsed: 245 °
